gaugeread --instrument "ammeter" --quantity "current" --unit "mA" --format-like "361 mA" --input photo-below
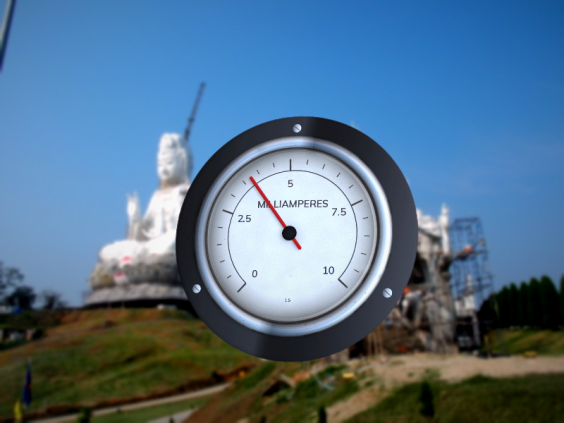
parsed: 3.75 mA
